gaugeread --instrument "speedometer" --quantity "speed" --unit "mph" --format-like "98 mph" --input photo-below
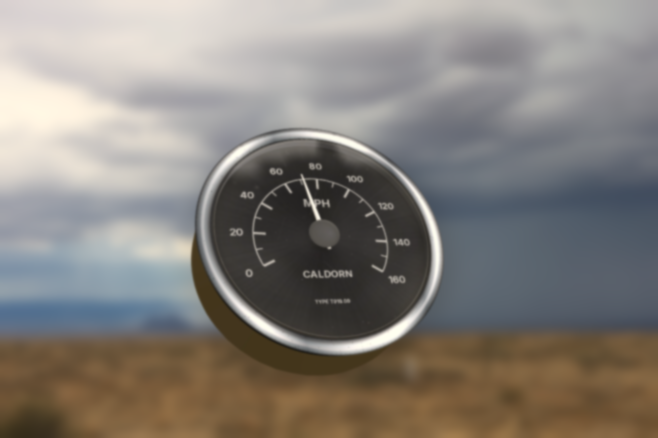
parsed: 70 mph
